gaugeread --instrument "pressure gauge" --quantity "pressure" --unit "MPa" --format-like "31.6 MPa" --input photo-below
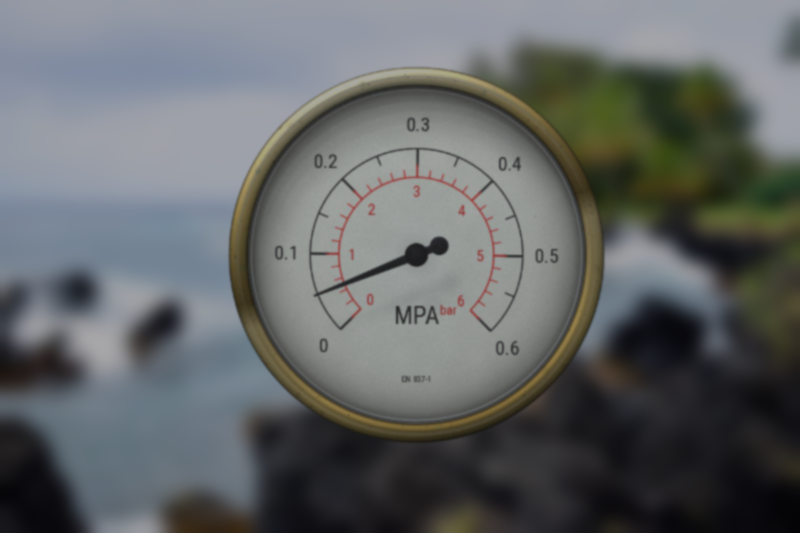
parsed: 0.05 MPa
